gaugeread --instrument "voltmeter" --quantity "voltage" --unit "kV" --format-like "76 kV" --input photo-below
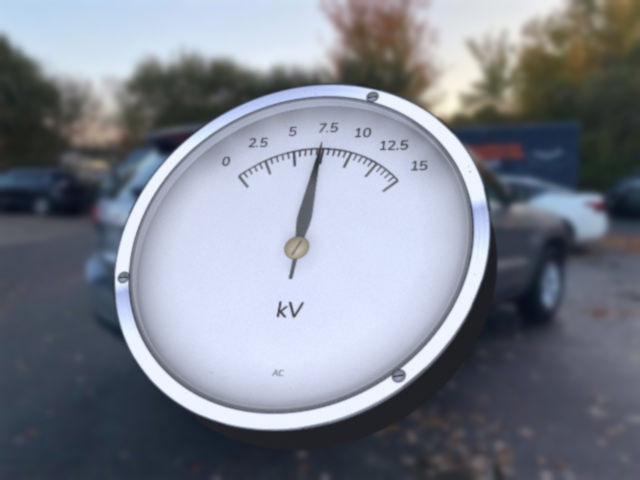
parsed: 7.5 kV
